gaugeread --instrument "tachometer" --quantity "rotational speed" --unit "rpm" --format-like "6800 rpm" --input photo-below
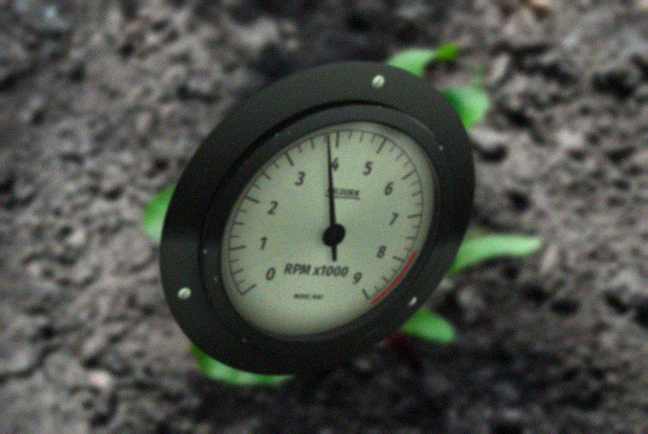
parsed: 3750 rpm
